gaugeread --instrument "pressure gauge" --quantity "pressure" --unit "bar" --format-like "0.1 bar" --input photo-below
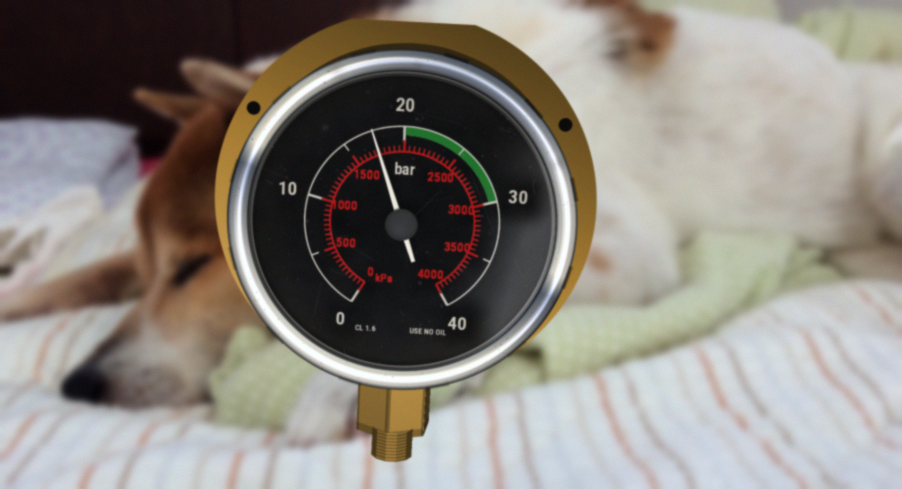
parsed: 17.5 bar
